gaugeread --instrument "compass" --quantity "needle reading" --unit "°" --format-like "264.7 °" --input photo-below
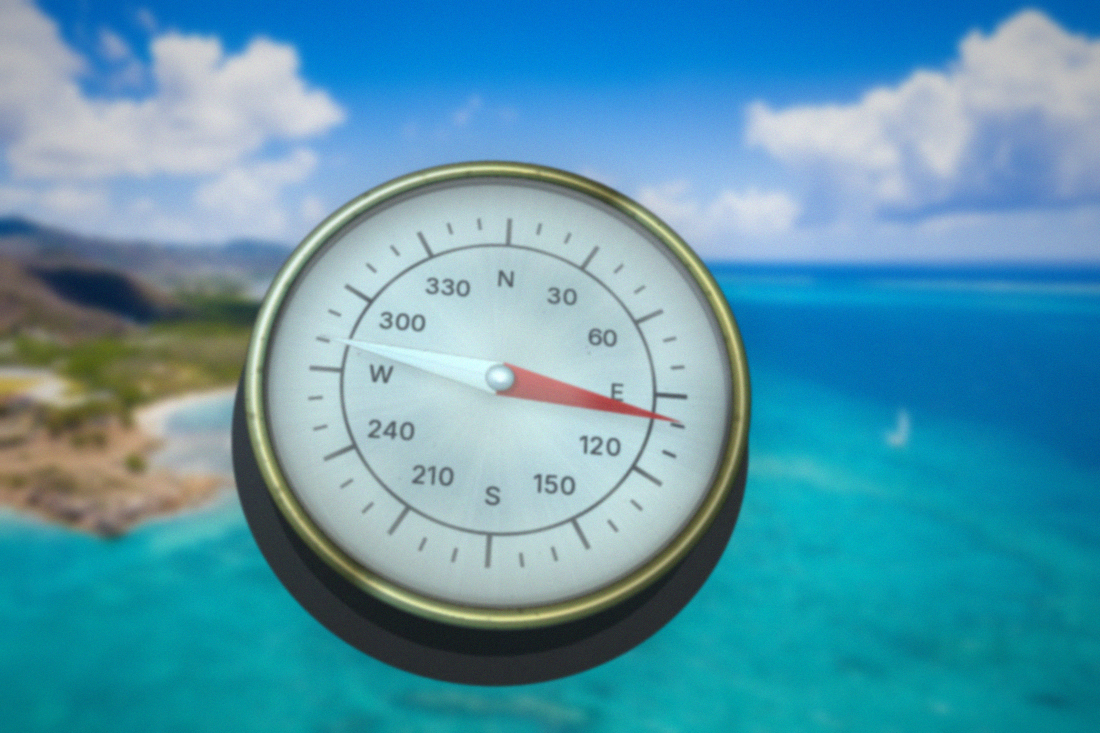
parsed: 100 °
